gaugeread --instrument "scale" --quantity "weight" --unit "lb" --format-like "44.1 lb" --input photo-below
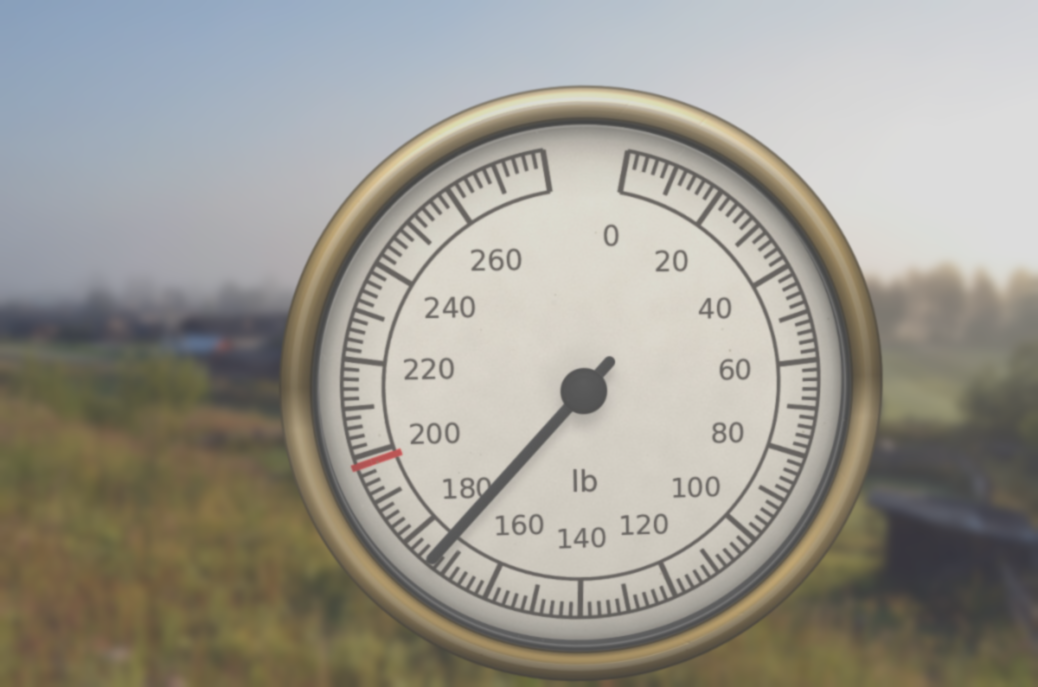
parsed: 174 lb
